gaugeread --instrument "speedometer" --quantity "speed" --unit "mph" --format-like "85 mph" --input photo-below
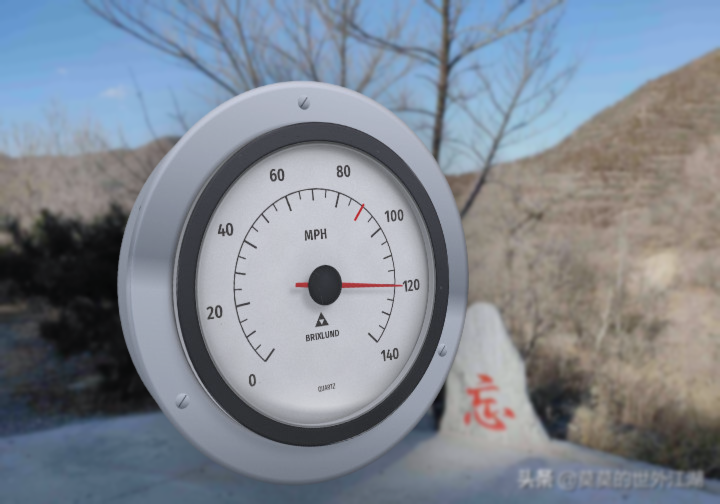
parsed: 120 mph
